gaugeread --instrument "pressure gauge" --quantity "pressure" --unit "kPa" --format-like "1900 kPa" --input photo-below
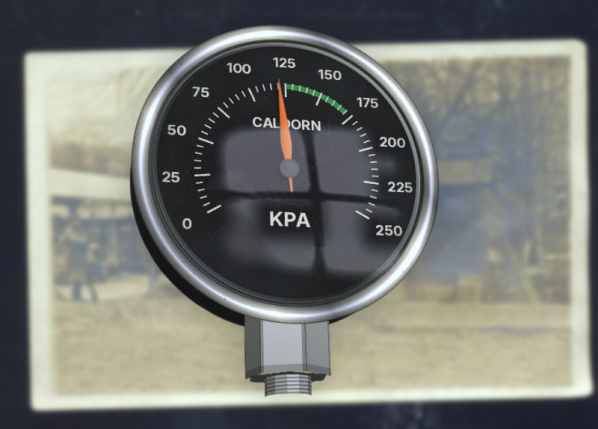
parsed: 120 kPa
